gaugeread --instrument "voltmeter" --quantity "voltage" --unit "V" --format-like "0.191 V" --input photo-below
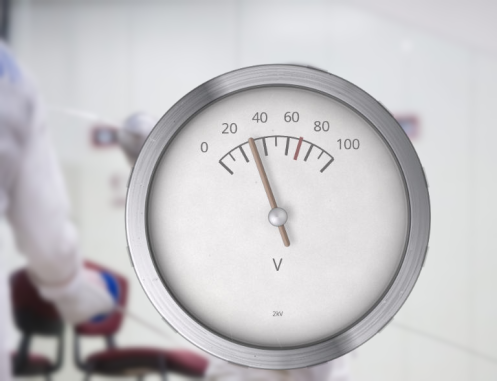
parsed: 30 V
